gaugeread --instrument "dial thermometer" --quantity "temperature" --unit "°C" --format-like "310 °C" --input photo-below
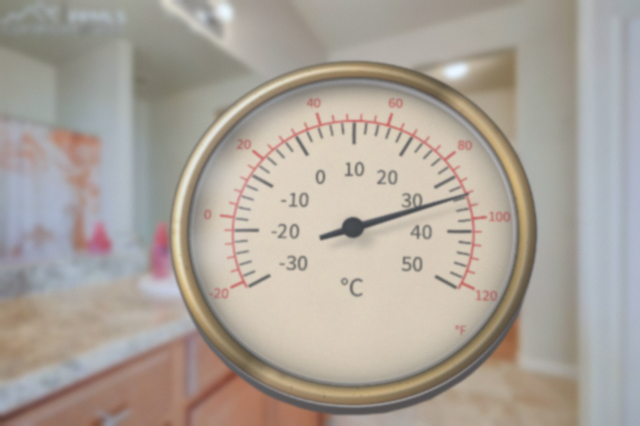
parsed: 34 °C
